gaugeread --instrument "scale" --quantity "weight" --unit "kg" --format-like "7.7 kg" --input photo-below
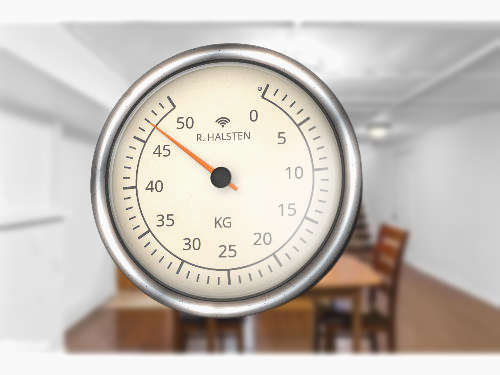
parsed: 47 kg
